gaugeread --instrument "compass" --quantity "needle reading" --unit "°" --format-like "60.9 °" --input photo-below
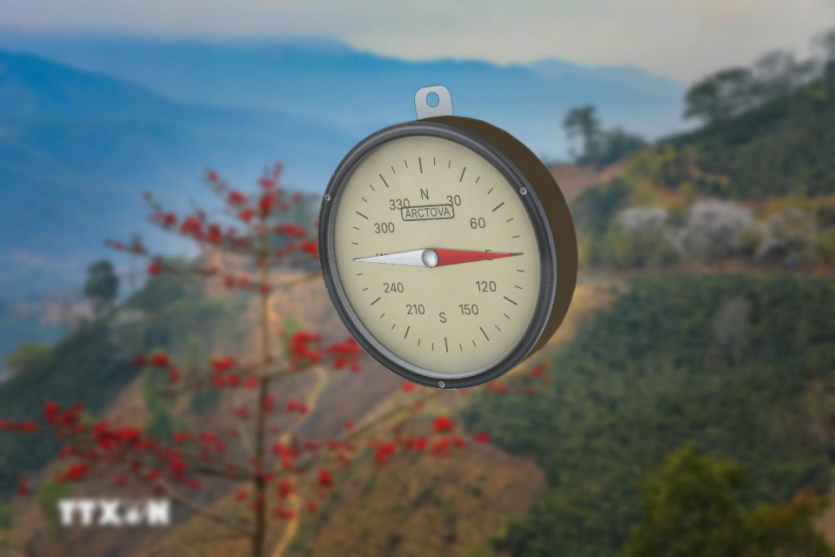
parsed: 90 °
